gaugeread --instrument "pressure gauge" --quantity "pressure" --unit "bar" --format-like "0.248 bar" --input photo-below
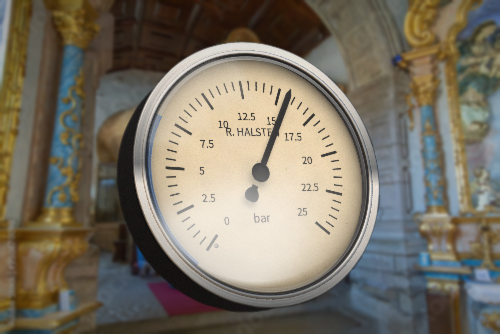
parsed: 15.5 bar
